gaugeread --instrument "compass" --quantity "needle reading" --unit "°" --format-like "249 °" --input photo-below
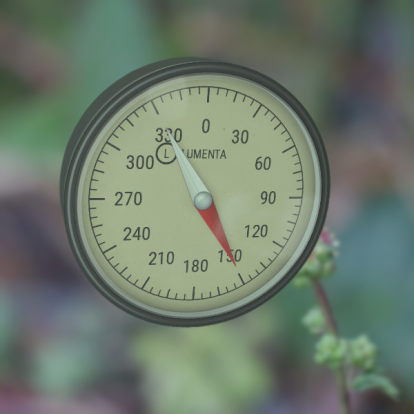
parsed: 150 °
